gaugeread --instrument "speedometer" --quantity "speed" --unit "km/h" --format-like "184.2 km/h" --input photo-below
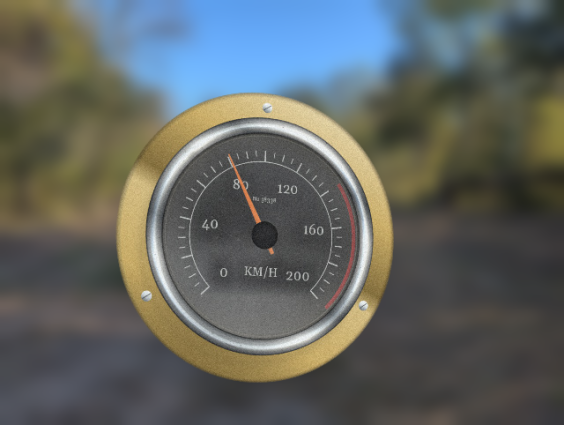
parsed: 80 km/h
